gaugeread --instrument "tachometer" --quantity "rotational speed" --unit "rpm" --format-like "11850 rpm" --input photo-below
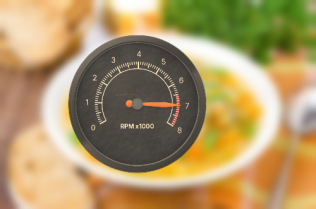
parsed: 7000 rpm
